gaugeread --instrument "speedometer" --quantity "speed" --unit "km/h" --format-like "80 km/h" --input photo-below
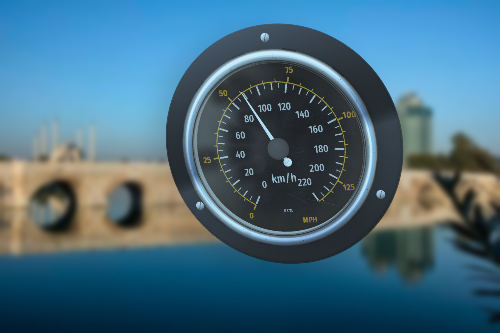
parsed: 90 km/h
